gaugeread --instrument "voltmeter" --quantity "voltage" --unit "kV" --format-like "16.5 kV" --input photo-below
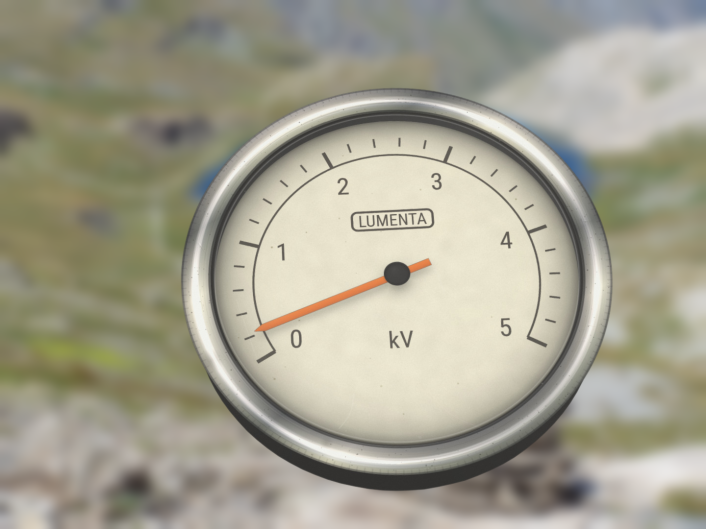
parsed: 0.2 kV
